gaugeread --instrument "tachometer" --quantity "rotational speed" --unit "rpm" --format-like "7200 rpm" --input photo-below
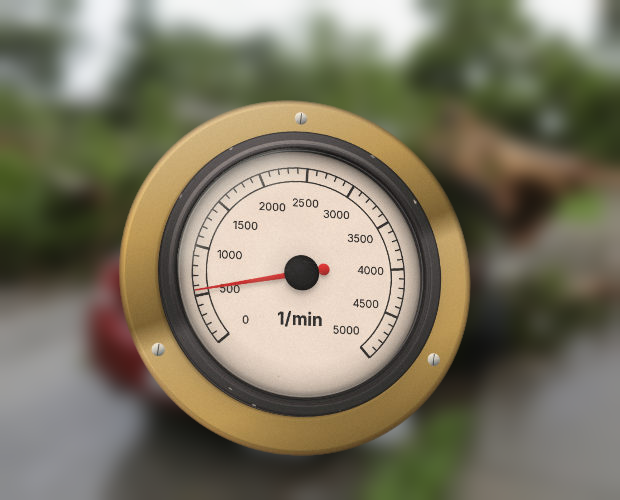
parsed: 550 rpm
